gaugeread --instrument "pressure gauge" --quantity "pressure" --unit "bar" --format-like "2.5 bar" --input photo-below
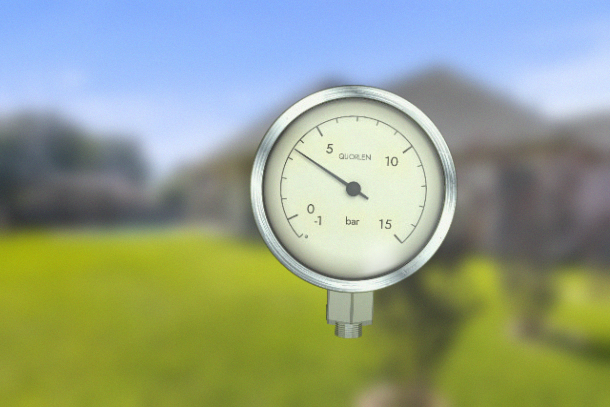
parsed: 3.5 bar
